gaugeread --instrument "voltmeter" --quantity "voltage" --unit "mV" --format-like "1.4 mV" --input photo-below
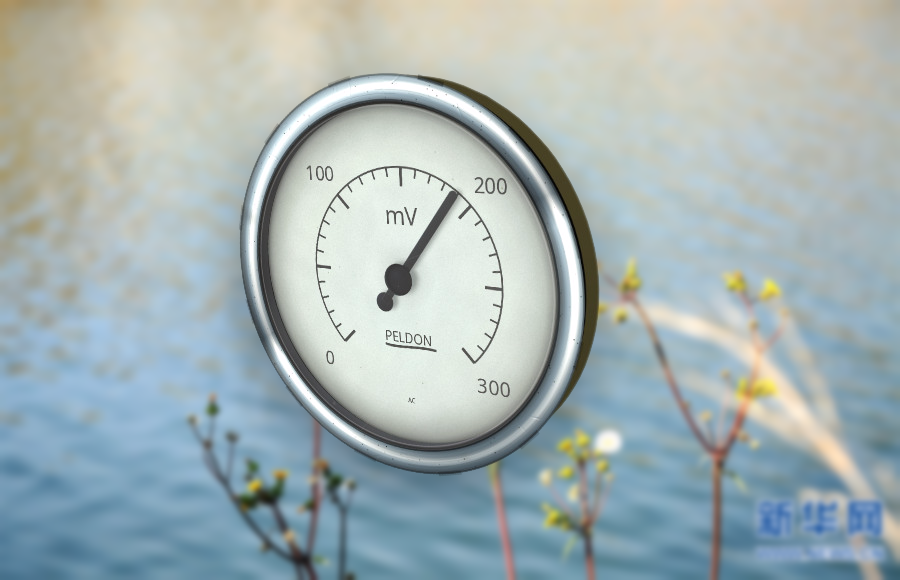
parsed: 190 mV
